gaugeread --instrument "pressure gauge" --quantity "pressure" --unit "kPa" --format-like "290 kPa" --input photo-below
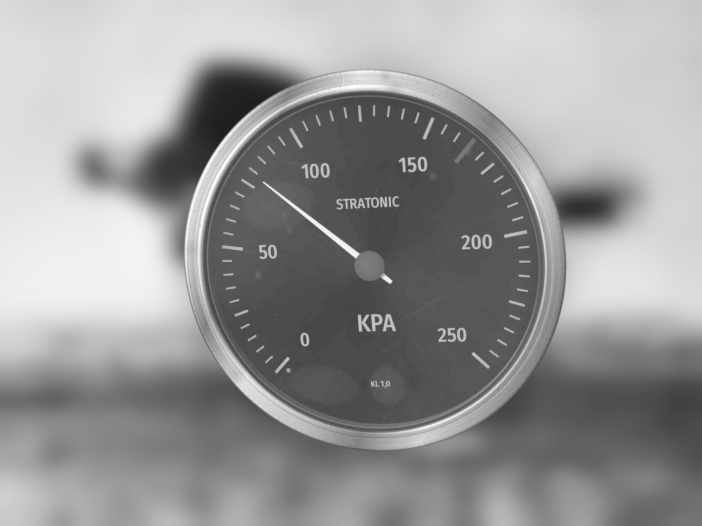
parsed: 80 kPa
